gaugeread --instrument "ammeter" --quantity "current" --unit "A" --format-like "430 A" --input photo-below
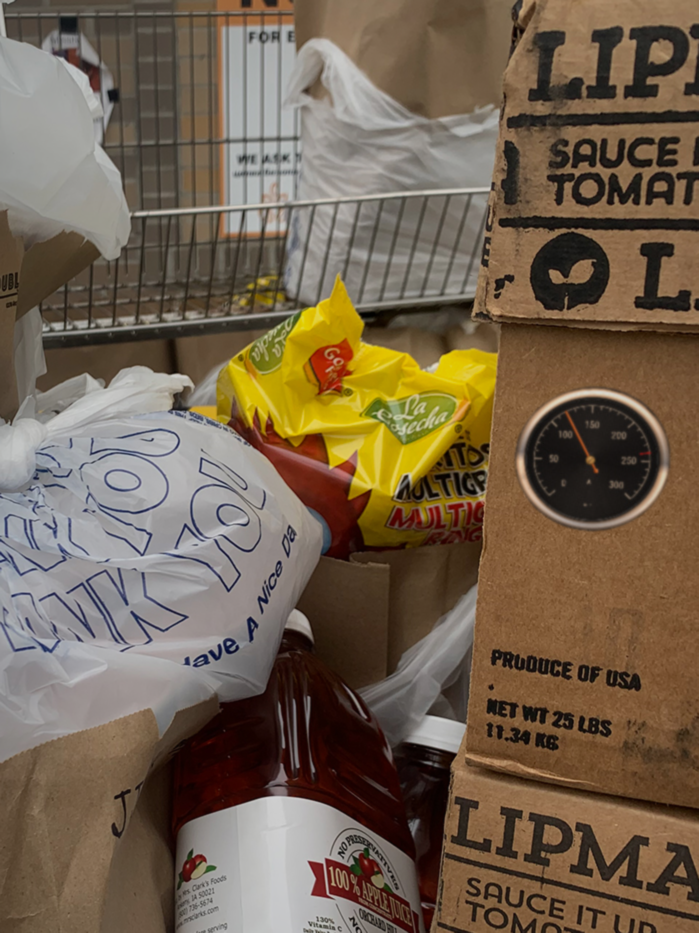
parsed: 120 A
